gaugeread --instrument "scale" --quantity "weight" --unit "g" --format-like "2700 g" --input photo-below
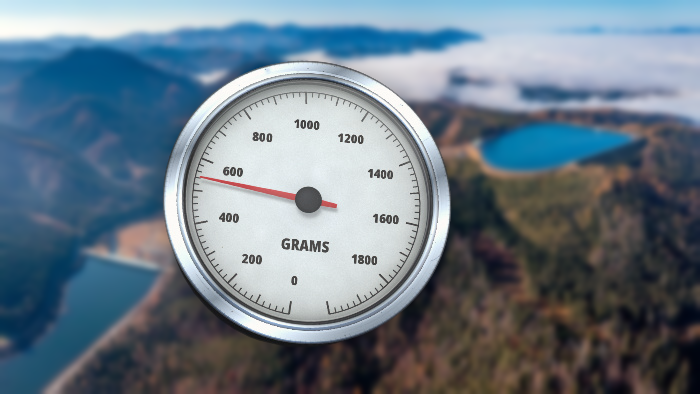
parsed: 540 g
